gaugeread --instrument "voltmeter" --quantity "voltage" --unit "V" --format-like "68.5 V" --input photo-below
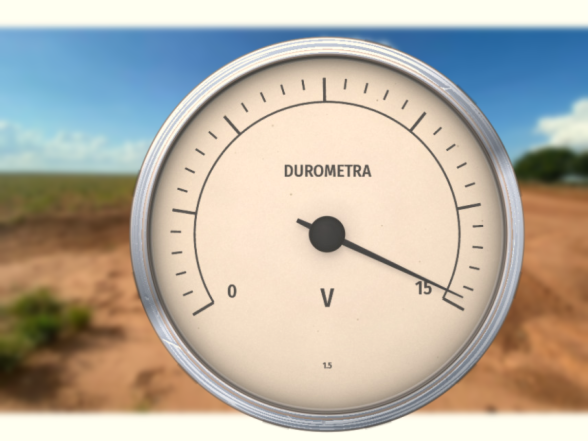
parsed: 14.75 V
